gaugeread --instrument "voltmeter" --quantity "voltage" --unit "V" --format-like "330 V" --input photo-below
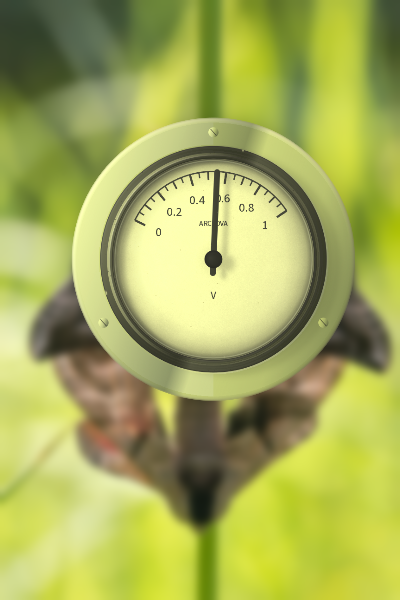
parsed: 0.55 V
